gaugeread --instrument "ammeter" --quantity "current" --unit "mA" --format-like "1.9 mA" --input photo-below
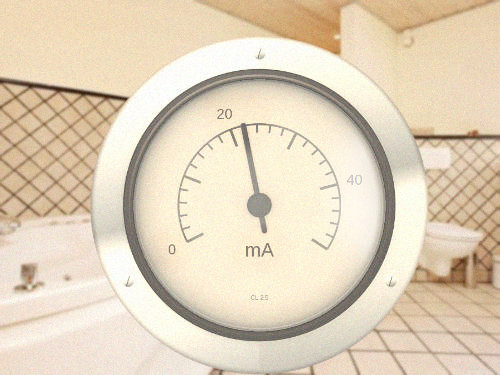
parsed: 22 mA
